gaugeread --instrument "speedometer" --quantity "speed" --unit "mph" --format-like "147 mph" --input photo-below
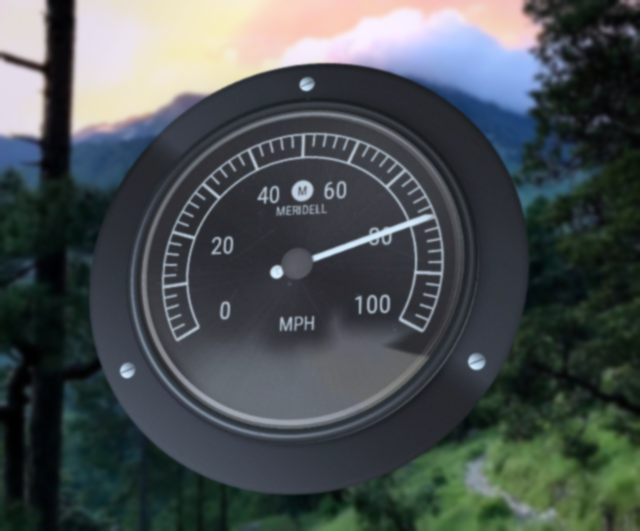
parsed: 80 mph
